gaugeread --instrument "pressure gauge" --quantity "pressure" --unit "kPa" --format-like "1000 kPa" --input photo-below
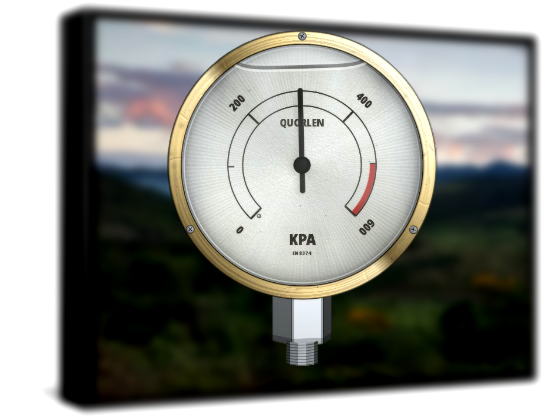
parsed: 300 kPa
